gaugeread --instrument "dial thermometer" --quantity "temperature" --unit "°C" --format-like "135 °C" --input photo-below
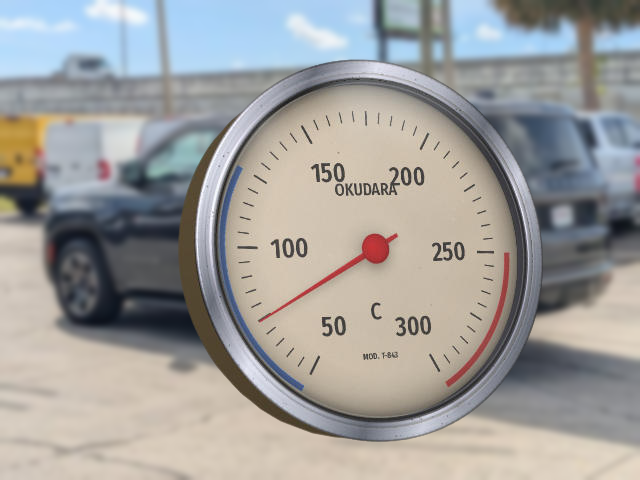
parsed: 75 °C
